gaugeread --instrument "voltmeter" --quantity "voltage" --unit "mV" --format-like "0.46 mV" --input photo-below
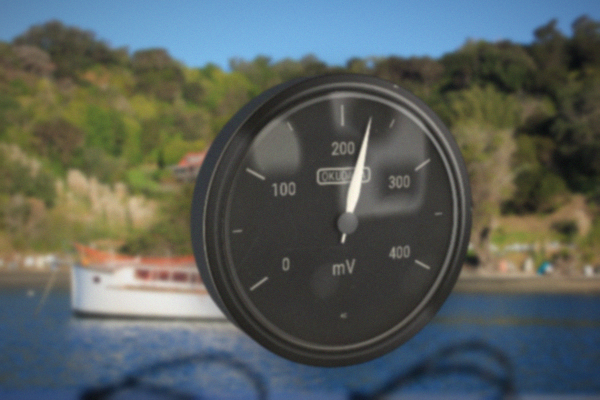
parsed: 225 mV
